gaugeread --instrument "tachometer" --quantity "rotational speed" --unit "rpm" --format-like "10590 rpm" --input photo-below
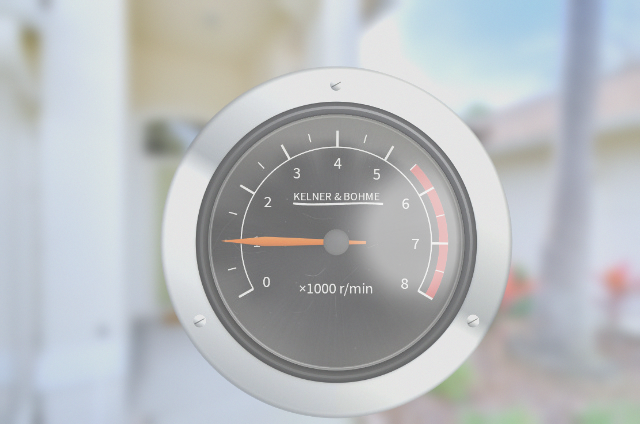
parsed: 1000 rpm
